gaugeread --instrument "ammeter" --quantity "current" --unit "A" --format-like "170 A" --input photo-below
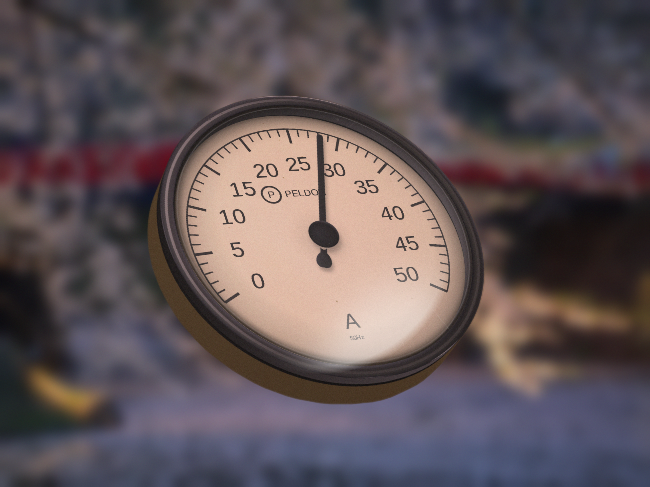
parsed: 28 A
